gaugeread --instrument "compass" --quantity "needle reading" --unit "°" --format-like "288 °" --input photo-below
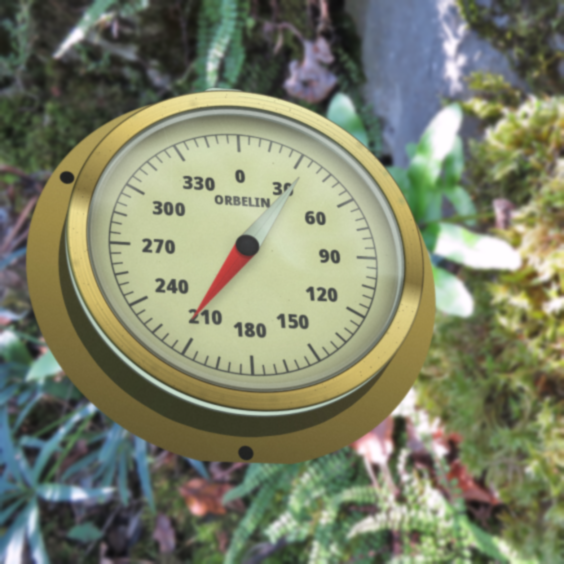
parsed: 215 °
